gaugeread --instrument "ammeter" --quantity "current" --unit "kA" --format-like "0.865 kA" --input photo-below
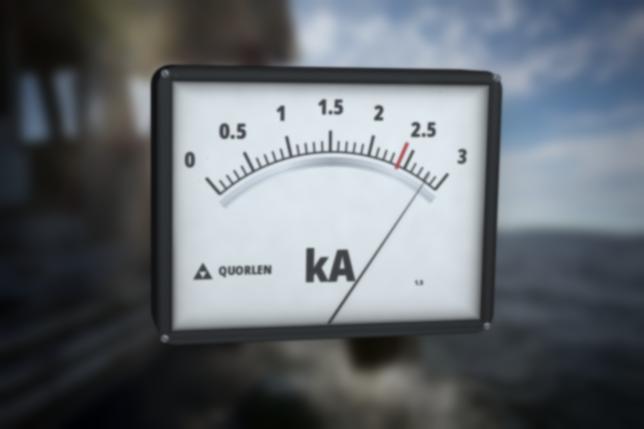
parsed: 2.8 kA
